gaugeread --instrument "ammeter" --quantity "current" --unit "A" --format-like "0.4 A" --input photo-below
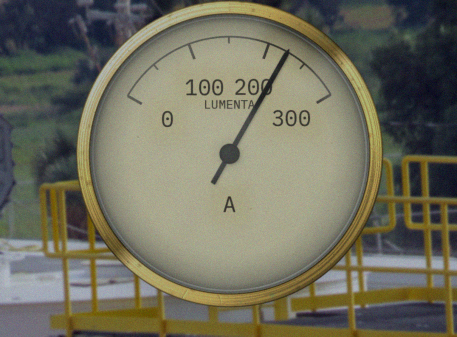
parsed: 225 A
